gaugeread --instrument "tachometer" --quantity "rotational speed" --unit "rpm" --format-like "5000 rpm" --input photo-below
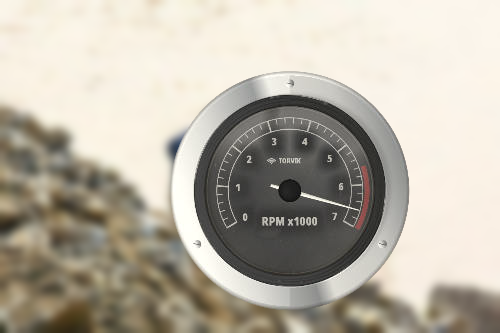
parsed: 6600 rpm
